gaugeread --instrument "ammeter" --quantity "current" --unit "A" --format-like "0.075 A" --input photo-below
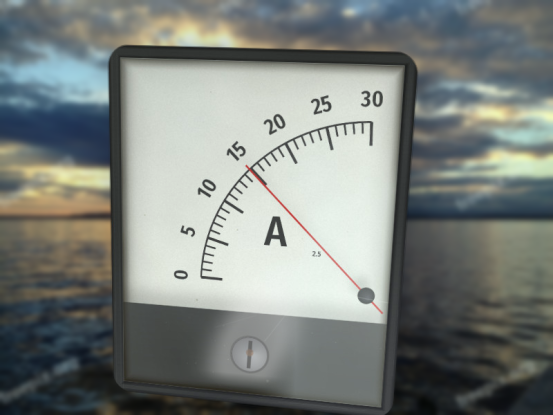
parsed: 15 A
